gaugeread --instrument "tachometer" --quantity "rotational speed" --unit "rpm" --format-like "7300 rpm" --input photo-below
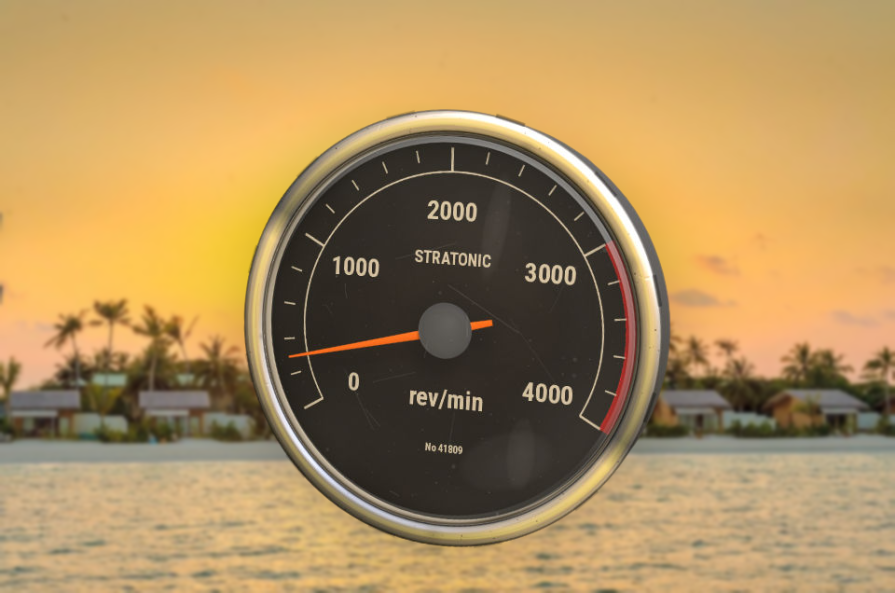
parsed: 300 rpm
